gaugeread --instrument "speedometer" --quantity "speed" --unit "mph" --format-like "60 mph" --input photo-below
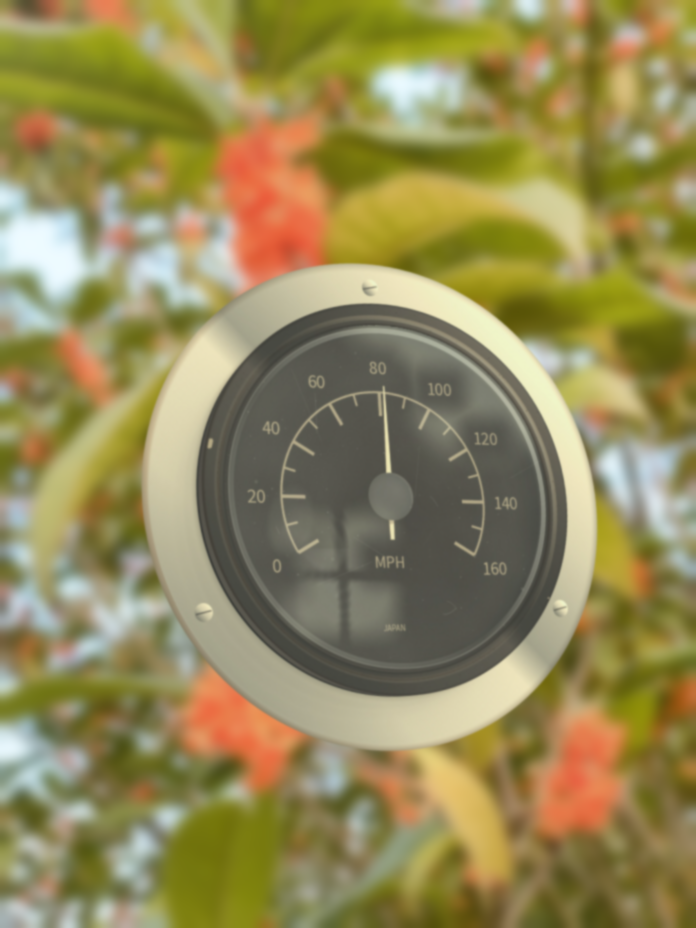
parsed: 80 mph
